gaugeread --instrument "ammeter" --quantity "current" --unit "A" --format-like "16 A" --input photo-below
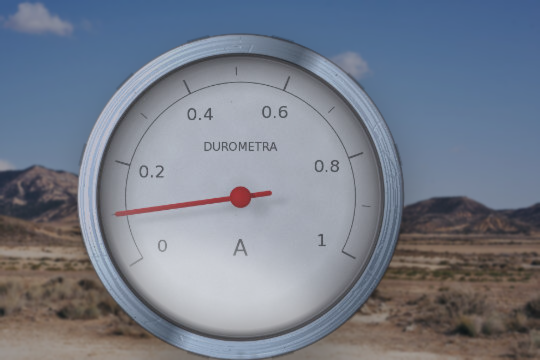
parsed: 0.1 A
